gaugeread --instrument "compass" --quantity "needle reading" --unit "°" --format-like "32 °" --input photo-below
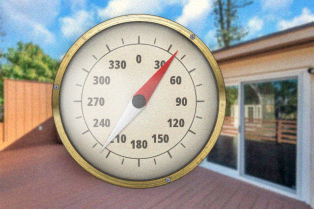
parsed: 37.5 °
